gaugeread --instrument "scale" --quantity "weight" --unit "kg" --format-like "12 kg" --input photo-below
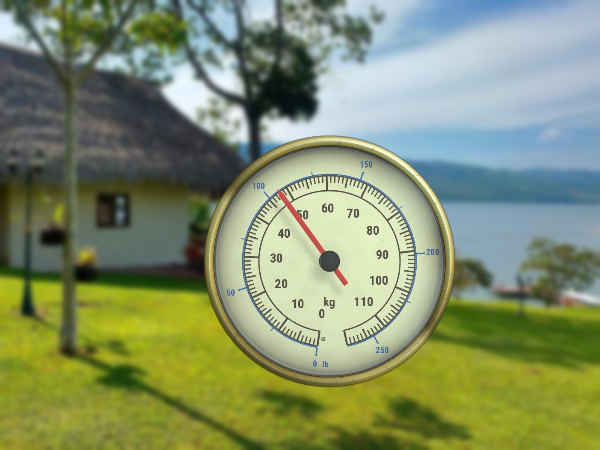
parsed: 48 kg
